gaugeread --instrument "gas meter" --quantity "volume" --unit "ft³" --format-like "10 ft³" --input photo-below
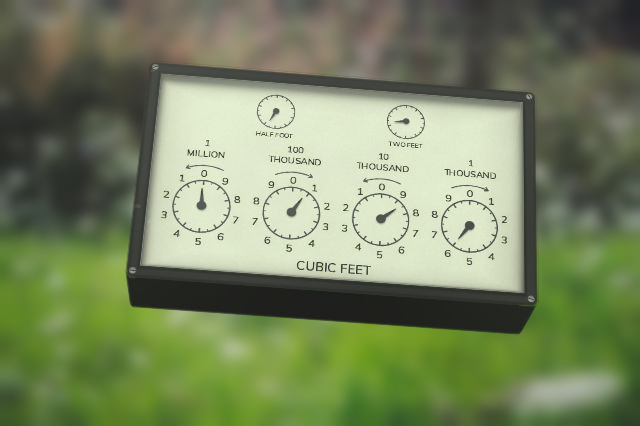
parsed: 8600 ft³
